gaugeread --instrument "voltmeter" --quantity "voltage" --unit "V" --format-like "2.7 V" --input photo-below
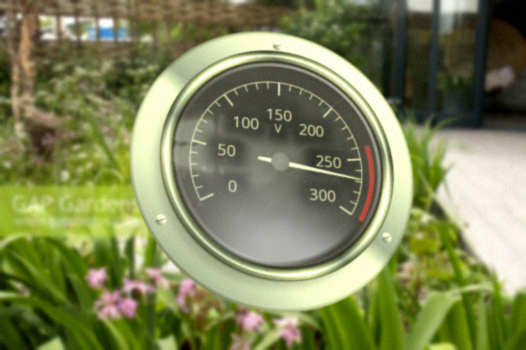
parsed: 270 V
